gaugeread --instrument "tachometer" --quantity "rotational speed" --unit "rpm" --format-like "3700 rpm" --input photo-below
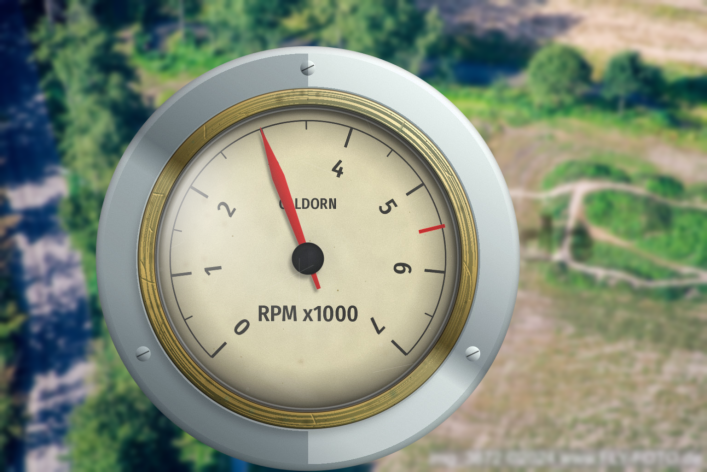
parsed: 3000 rpm
